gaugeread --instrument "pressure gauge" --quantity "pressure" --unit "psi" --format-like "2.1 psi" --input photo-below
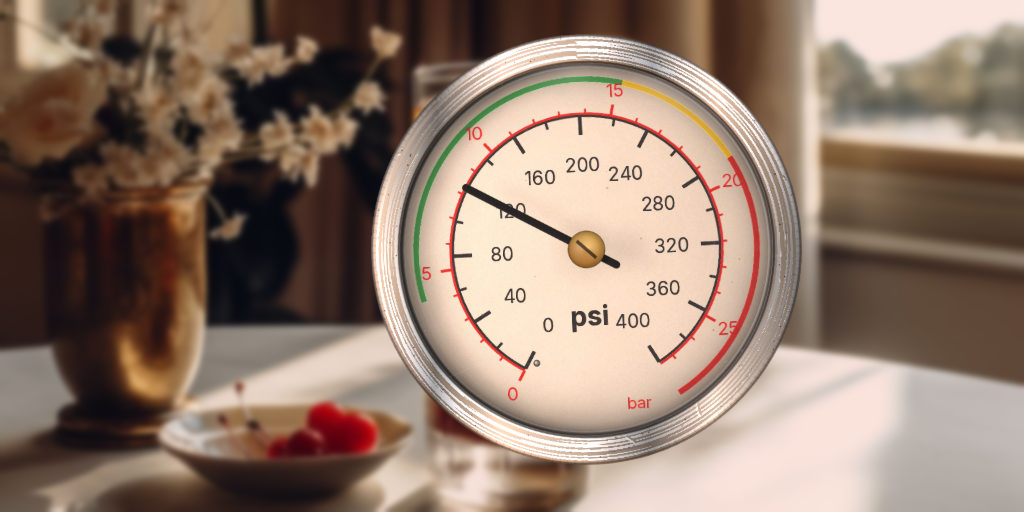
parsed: 120 psi
